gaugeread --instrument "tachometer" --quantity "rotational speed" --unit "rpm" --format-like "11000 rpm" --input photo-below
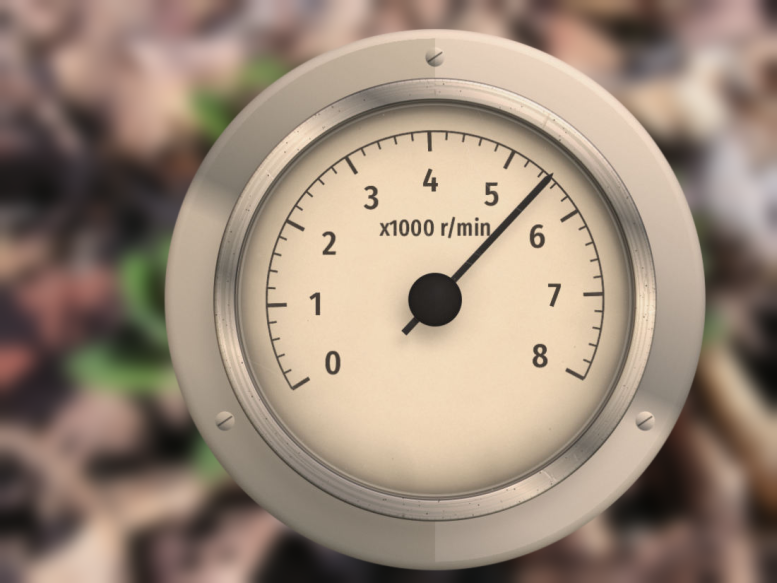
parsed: 5500 rpm
